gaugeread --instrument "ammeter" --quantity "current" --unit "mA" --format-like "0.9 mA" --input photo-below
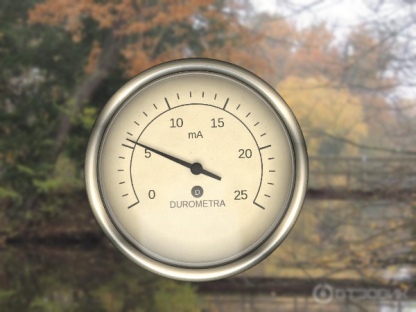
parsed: 5.5 mA
